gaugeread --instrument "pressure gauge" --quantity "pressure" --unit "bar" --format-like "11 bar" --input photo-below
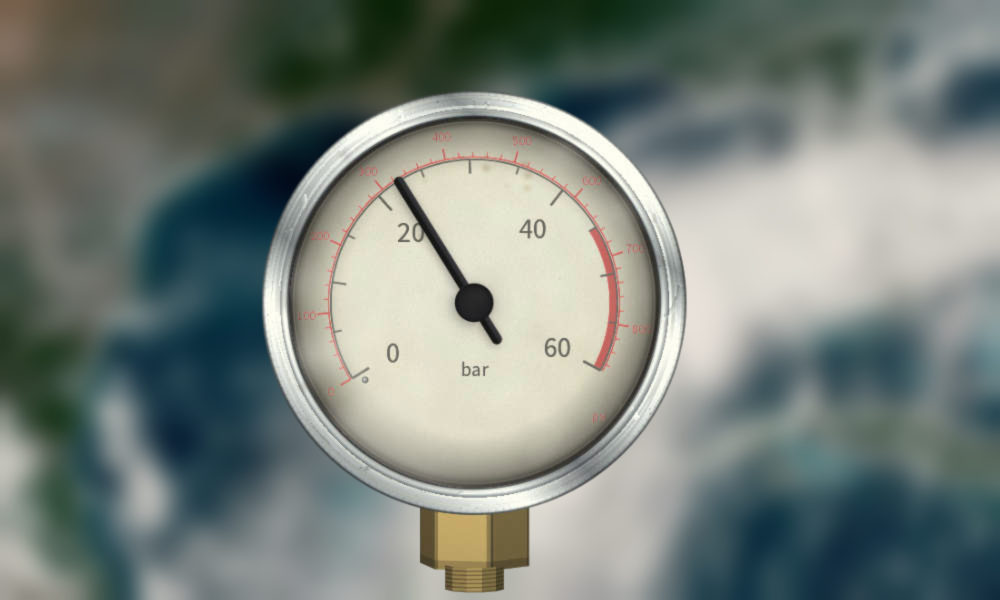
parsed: 22.5 bar
